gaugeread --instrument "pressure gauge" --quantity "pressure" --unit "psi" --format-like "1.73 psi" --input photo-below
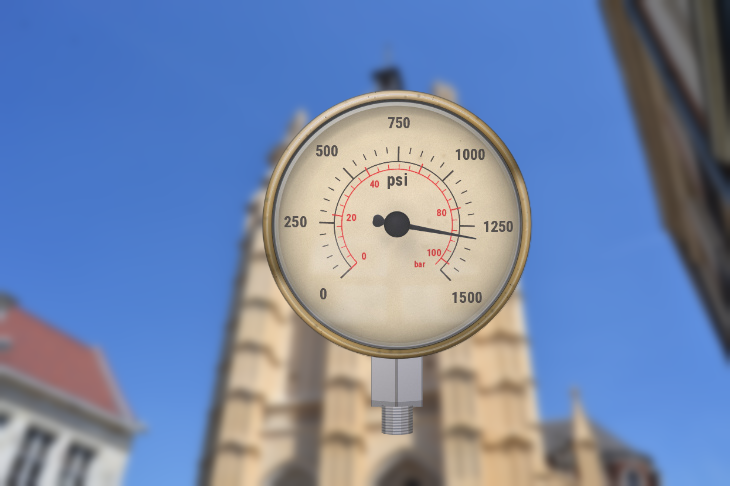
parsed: 1300 psi
